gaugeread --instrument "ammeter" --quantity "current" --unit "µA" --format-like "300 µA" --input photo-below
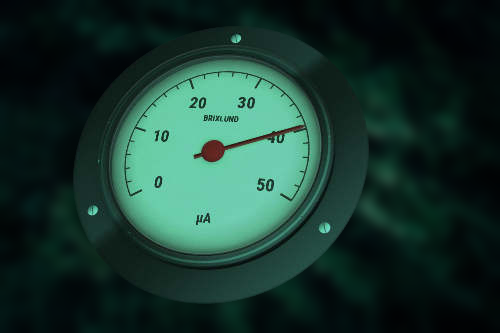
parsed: 40 µA
